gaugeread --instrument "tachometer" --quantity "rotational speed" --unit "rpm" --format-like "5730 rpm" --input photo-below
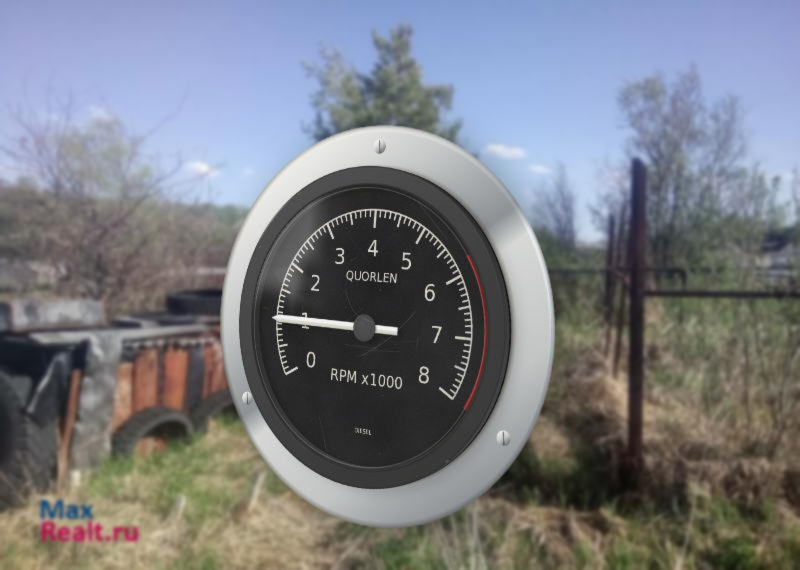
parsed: 1000 rpm
